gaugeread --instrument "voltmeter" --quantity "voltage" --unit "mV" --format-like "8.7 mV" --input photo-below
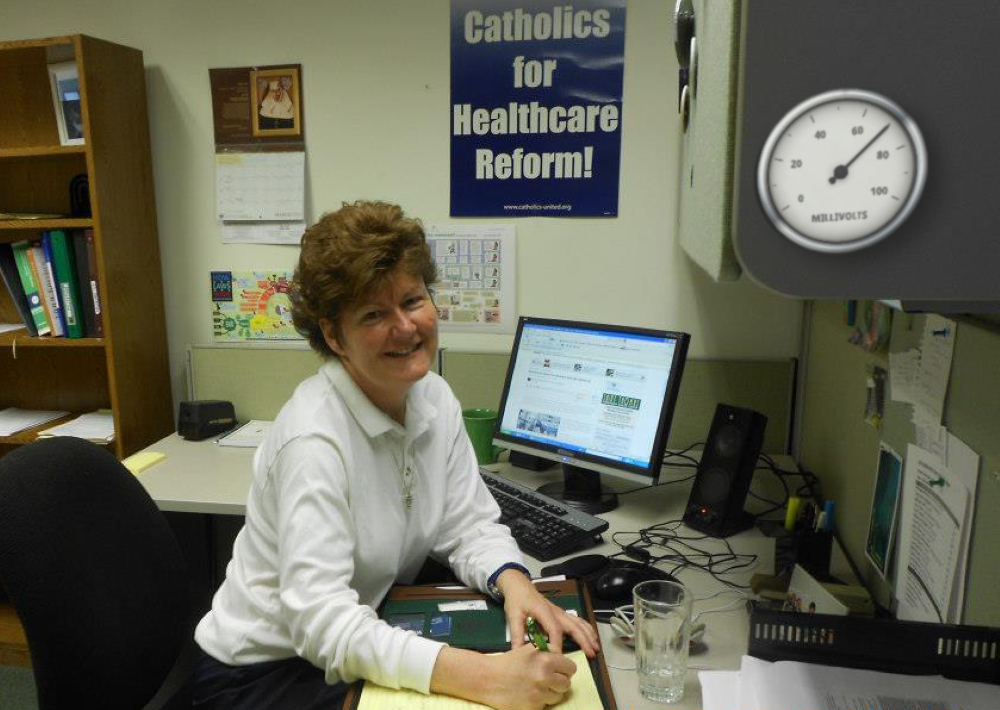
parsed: 70 mV
